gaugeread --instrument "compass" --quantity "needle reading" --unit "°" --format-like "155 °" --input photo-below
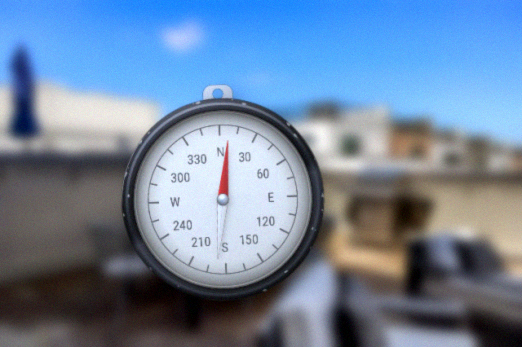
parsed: 7.5 °
